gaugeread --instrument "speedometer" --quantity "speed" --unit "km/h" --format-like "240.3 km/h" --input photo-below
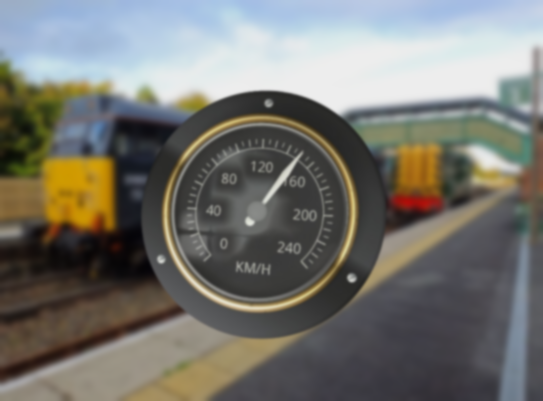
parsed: 150 km/h
